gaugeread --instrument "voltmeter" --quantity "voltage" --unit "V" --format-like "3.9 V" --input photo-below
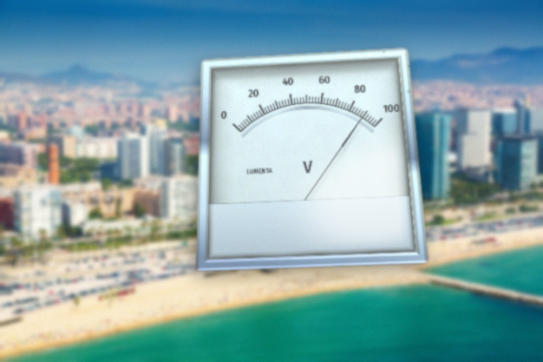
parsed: 90 V
